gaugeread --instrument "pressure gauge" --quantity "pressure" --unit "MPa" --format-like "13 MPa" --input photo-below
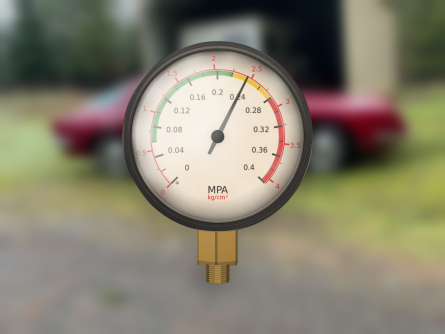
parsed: 0.24 MPa
